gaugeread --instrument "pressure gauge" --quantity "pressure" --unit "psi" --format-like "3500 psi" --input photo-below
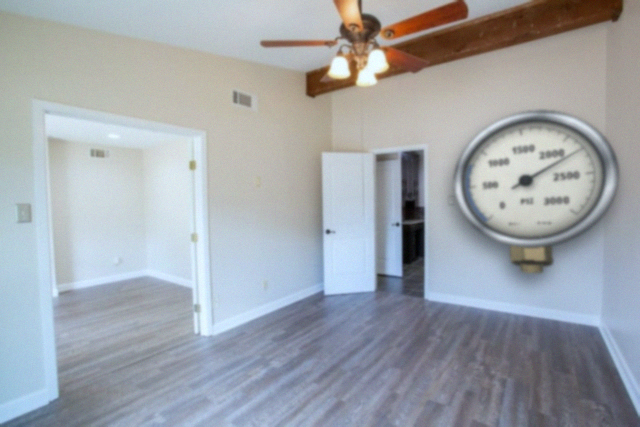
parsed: 2200 psi
